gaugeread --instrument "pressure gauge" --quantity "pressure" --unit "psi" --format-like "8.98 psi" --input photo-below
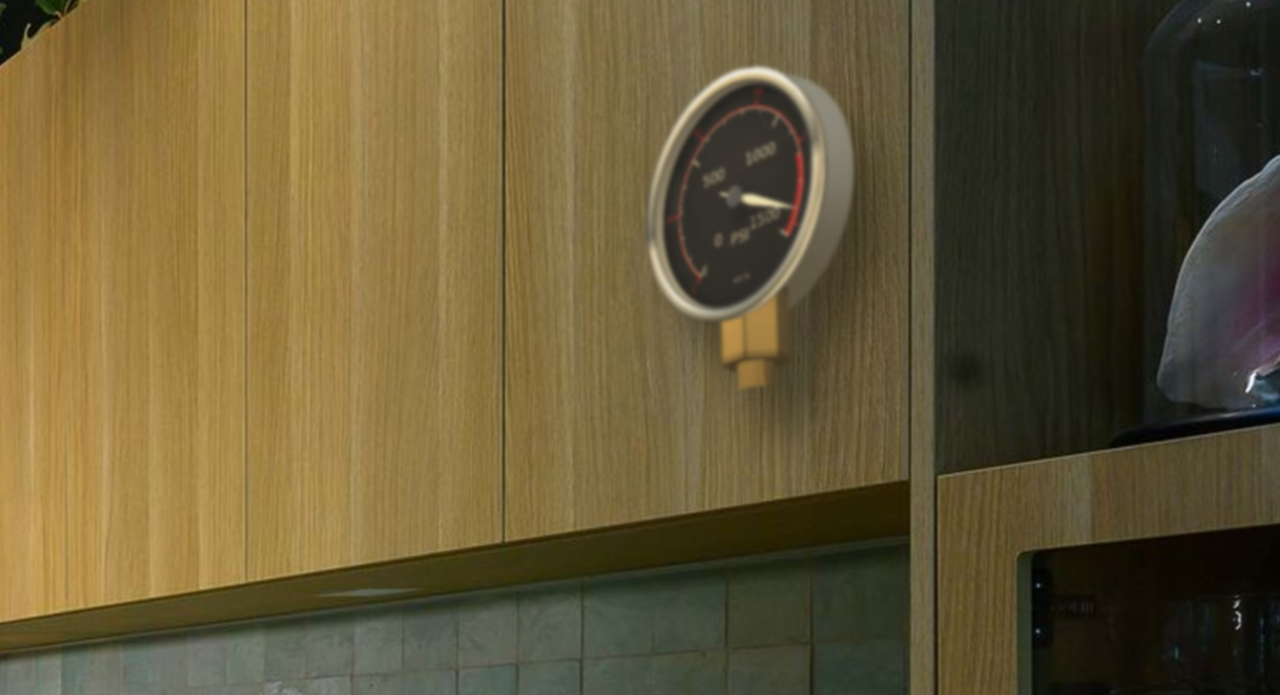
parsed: 1400 psi
